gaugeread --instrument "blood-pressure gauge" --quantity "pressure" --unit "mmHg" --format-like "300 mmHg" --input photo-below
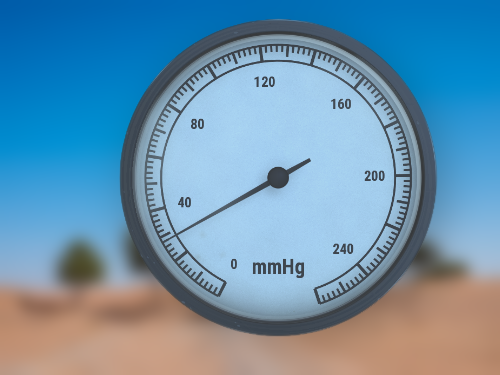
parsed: 28 mmHg
